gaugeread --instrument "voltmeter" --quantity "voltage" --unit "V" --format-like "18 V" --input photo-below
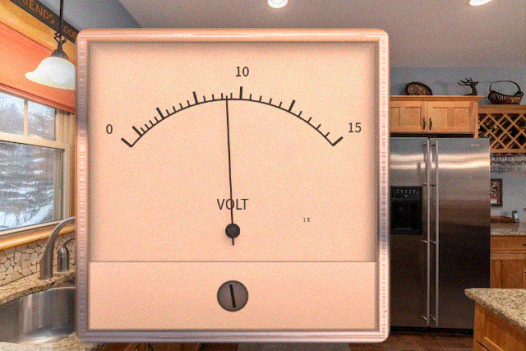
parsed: 9.25 V
